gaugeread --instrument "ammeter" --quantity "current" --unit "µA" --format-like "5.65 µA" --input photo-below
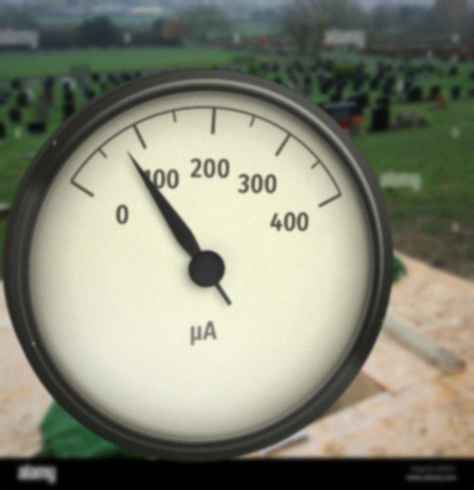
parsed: 75 µA
